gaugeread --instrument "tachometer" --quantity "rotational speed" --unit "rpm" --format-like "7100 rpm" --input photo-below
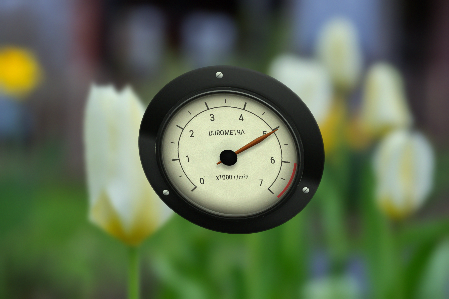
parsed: 5000 rpm
